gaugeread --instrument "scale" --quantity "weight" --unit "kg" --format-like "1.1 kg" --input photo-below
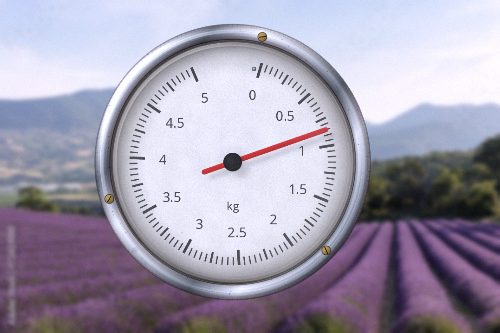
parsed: 0.85 kg
